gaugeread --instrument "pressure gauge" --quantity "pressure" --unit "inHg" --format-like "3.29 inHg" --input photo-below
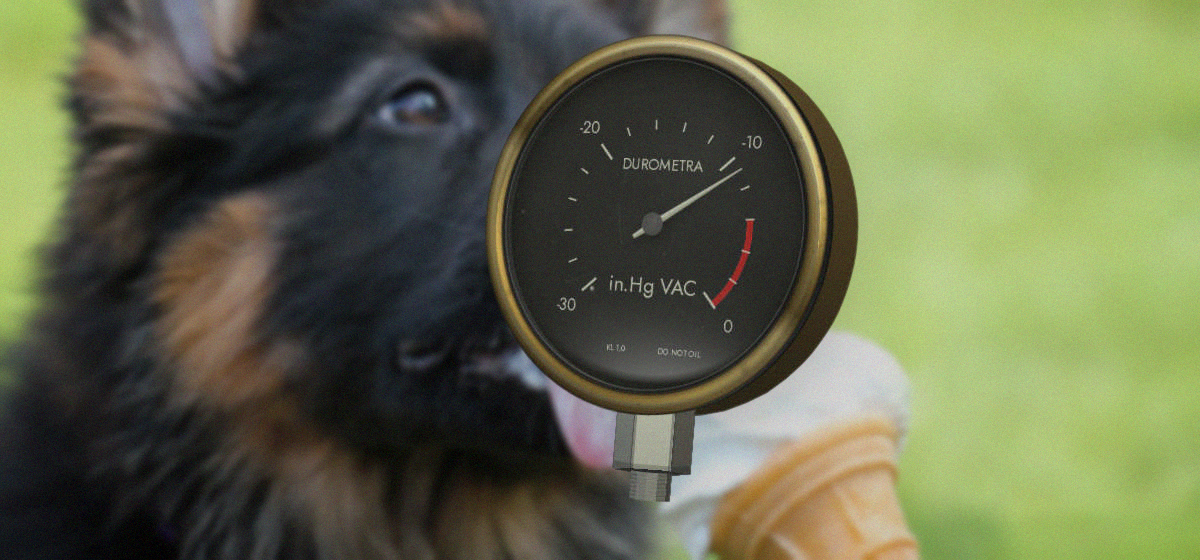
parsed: -9 inHg
